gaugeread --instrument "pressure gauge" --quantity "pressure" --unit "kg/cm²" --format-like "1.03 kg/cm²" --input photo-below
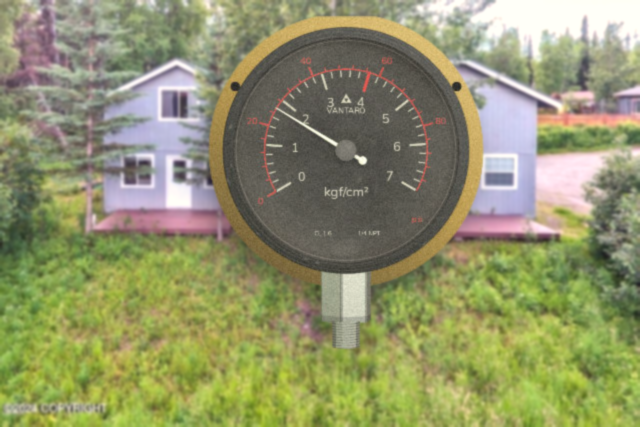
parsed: 1.8 kg/cm²
